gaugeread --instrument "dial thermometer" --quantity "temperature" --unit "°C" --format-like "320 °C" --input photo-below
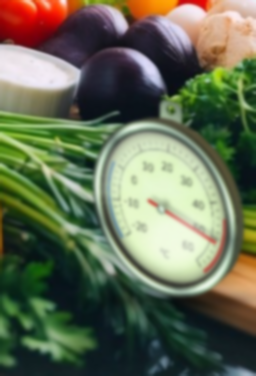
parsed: 50 °C
